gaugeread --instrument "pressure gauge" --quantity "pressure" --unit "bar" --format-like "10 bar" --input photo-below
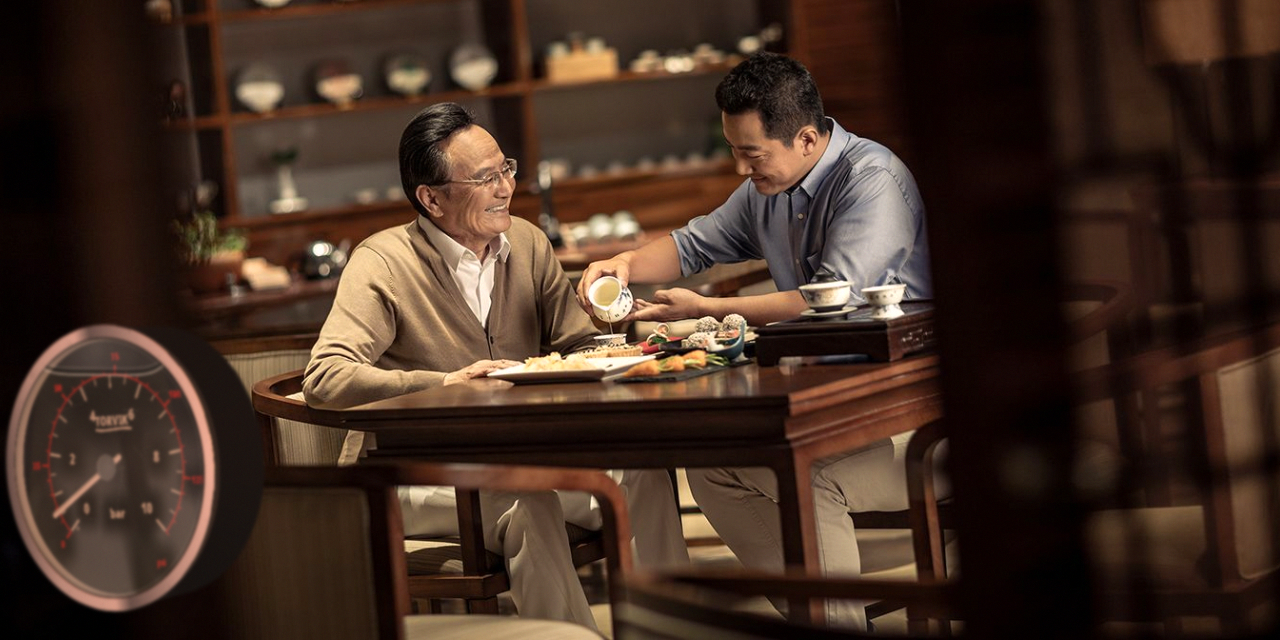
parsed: 0.5 bar
